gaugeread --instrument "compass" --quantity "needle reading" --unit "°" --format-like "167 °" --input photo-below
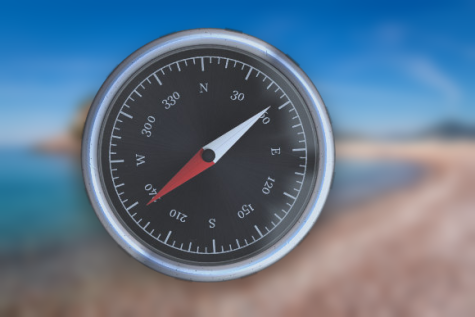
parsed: 235 °
